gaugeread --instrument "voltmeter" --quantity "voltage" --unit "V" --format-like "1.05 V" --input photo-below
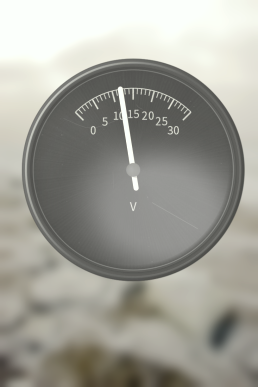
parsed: 12 V
